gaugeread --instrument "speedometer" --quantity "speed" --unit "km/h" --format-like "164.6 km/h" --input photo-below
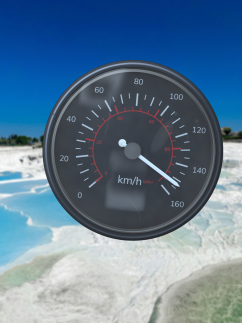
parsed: 152.5 km/h
